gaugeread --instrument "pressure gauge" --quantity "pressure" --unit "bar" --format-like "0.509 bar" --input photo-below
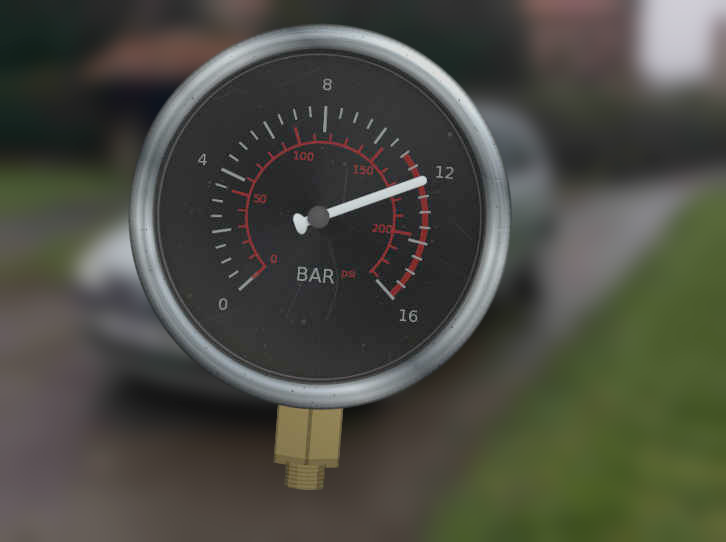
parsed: 12 bar
